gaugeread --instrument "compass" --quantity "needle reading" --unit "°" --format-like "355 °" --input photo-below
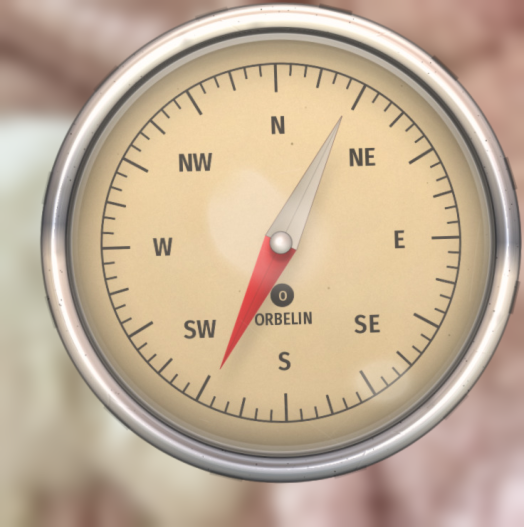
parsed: 207.5 °
